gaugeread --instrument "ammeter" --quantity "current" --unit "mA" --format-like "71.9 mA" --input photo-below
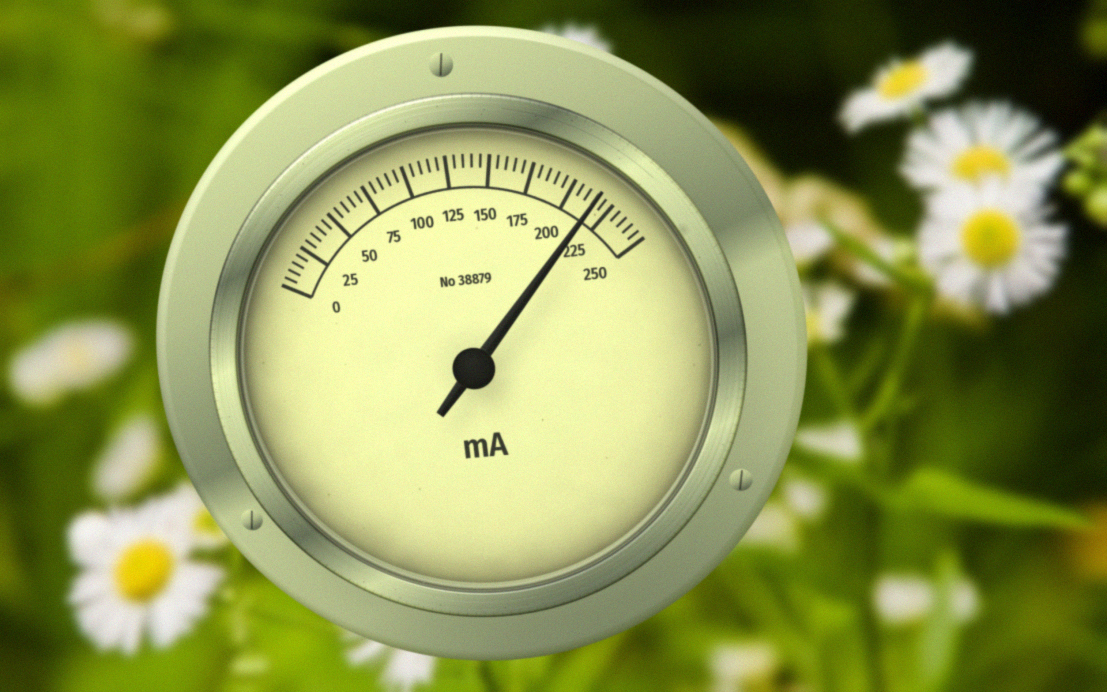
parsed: 215 mA
